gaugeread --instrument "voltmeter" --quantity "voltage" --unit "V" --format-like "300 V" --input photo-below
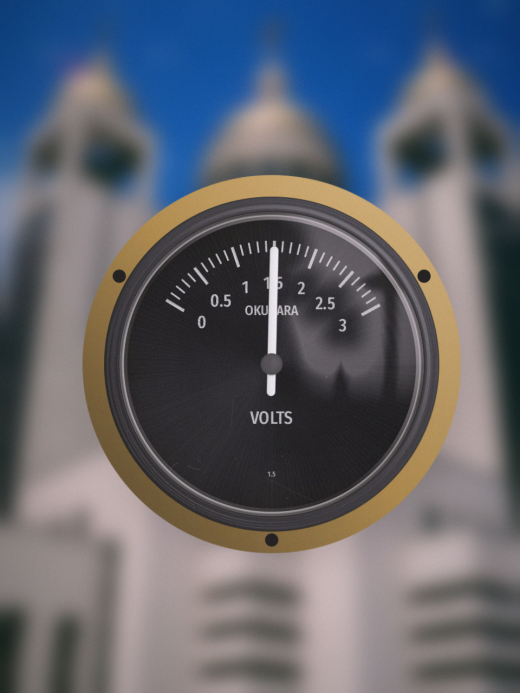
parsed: 1.5 V
